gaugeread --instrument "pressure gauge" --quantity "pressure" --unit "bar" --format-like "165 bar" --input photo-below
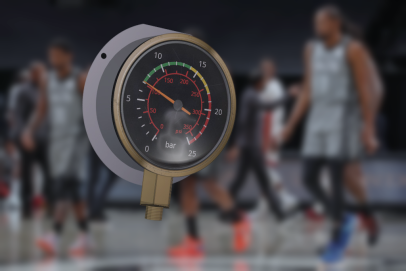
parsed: 7 bar
